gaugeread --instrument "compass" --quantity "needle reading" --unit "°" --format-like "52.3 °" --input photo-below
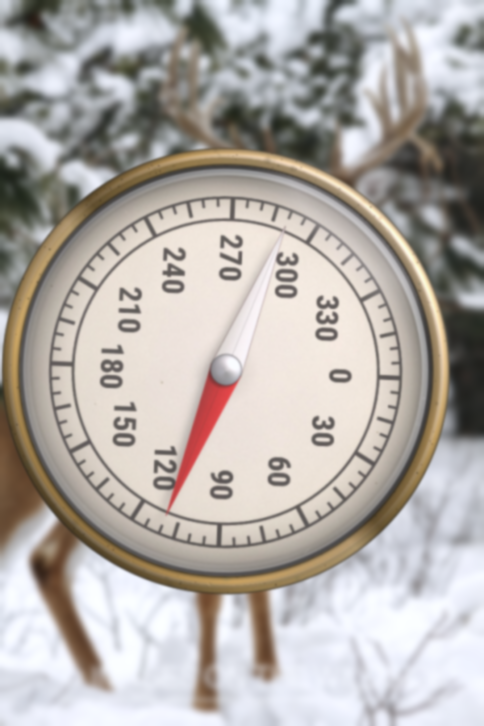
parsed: 110 °
